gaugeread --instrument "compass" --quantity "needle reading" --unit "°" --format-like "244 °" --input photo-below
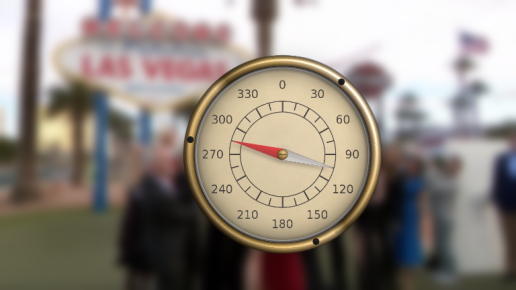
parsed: 285 °
